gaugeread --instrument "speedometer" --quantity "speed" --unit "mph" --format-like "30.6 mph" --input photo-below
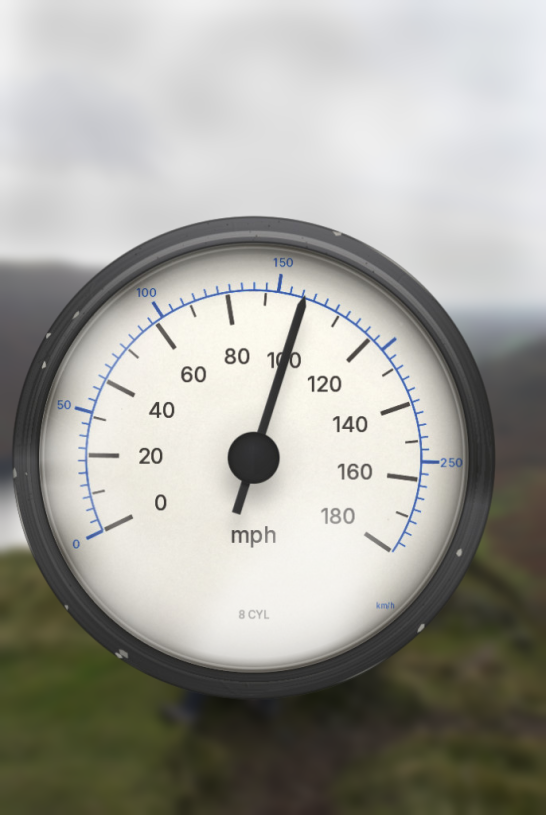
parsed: 100 mph
